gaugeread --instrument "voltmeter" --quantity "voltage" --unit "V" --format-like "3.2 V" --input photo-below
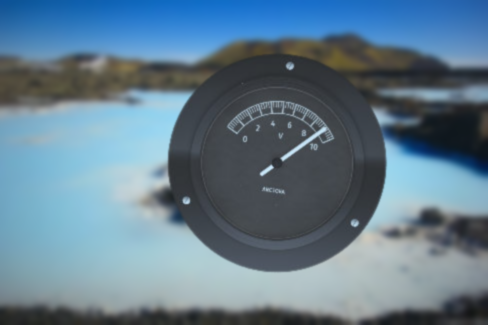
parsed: 9 V
